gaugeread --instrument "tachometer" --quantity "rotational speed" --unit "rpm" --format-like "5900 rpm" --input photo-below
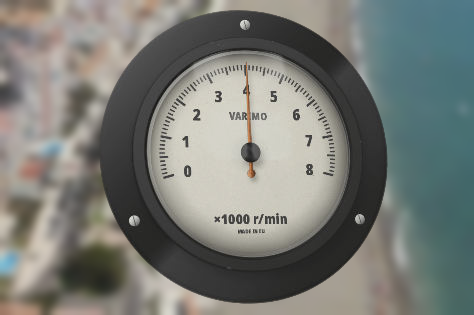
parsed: 4000 rpm
